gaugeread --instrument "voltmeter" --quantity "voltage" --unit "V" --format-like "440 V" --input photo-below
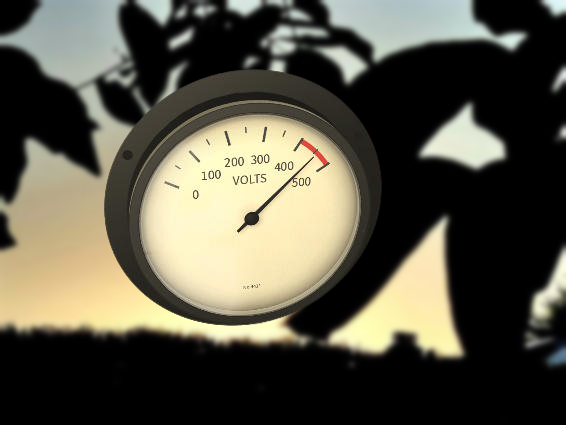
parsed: 450 V
